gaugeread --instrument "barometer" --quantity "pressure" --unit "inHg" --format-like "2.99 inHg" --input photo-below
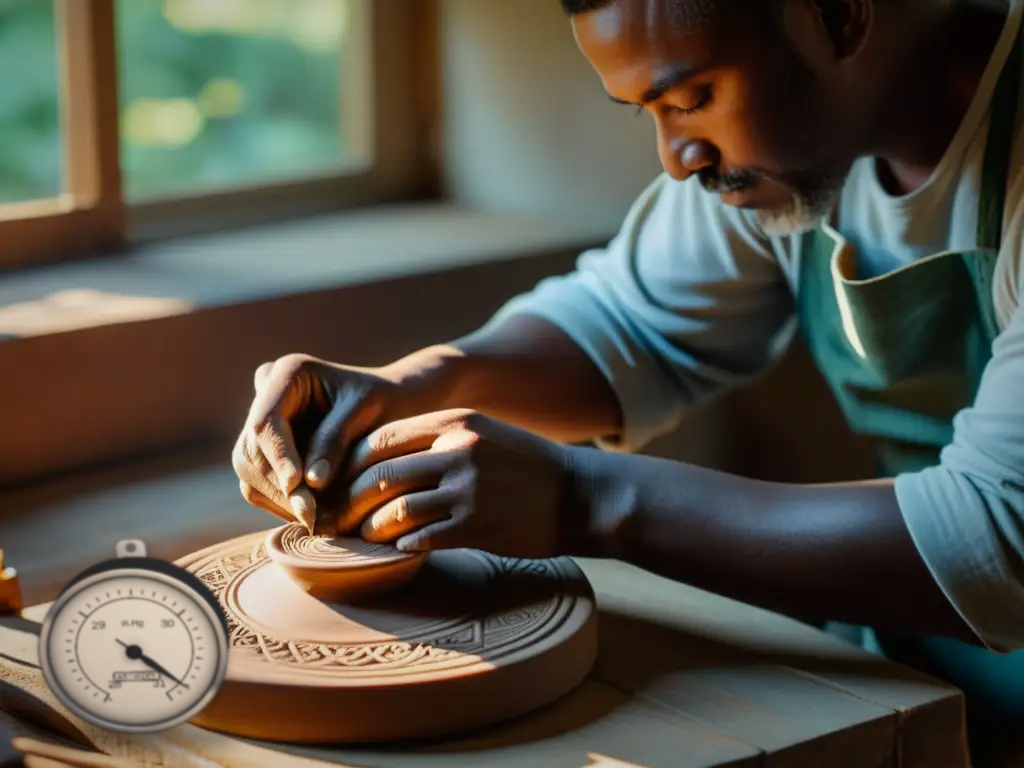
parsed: 30.8 inHg
